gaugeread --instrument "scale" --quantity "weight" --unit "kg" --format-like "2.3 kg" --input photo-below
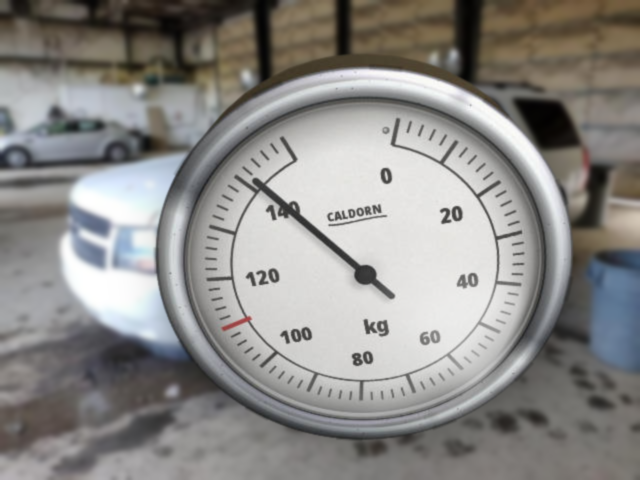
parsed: 142 kg
